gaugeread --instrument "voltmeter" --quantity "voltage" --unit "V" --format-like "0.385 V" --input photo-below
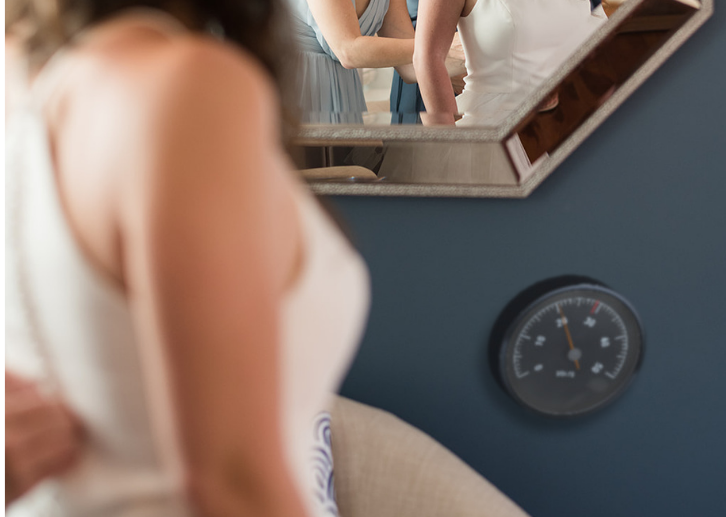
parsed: 20 V
